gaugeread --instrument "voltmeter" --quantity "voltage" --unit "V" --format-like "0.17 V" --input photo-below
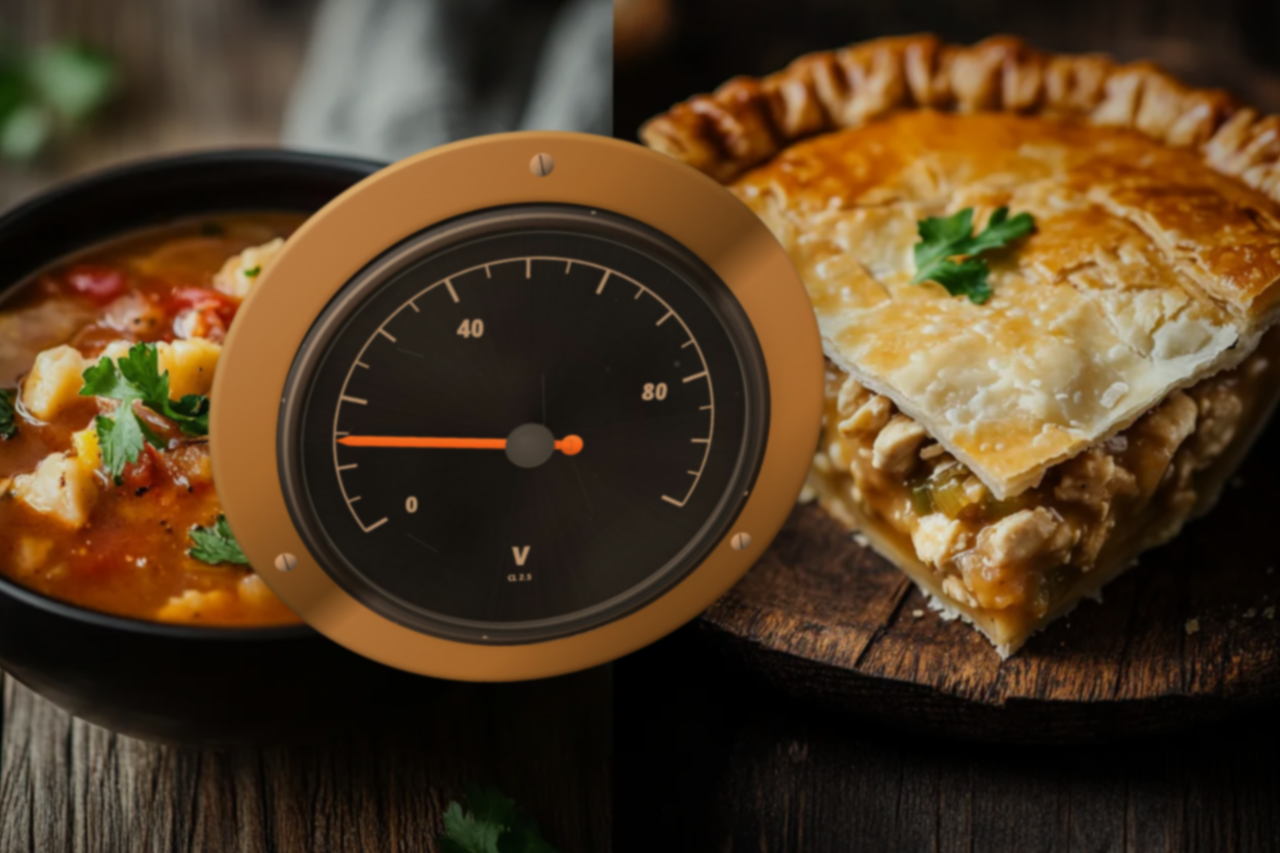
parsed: 15 V
